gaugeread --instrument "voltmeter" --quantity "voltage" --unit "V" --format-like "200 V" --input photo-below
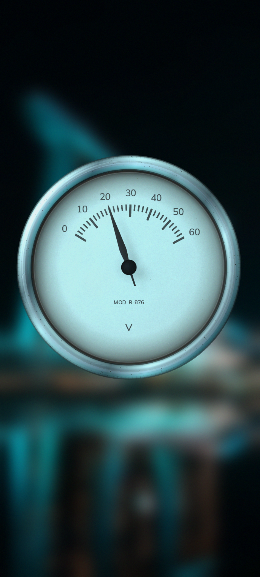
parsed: 20 V
